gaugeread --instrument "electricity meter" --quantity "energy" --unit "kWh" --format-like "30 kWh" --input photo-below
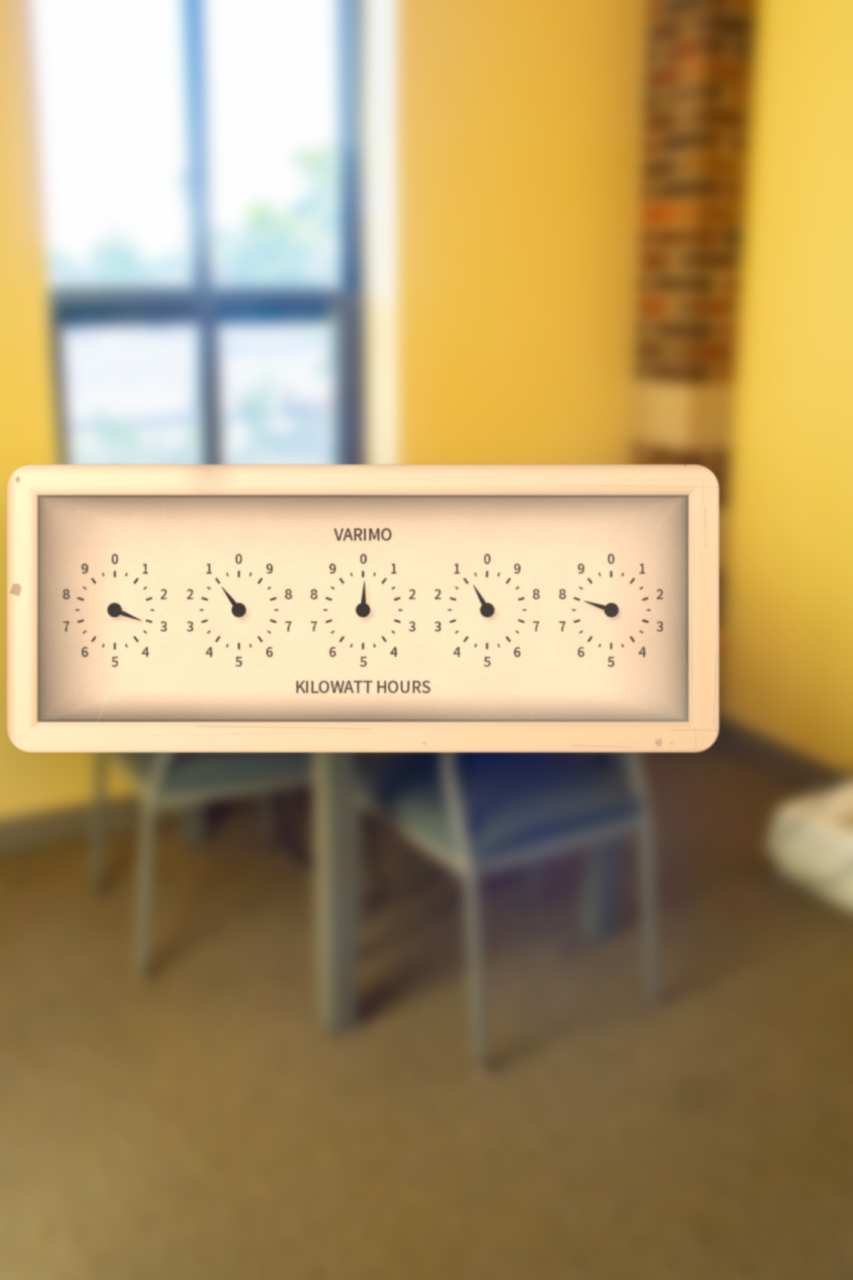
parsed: 31008 kWh
